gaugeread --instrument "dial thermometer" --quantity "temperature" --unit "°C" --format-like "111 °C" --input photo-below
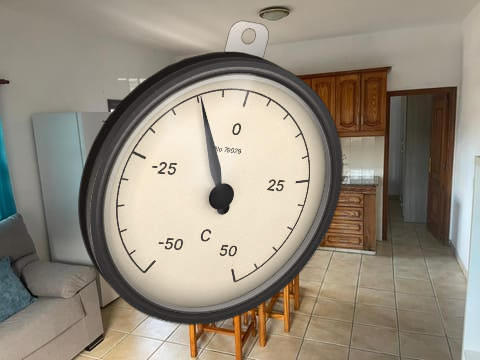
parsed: -10 °C
